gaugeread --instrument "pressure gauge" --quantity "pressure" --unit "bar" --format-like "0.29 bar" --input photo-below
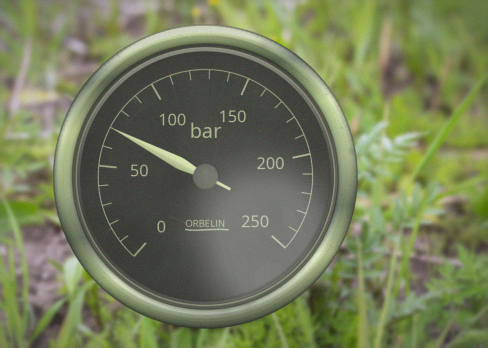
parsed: 70 bar
